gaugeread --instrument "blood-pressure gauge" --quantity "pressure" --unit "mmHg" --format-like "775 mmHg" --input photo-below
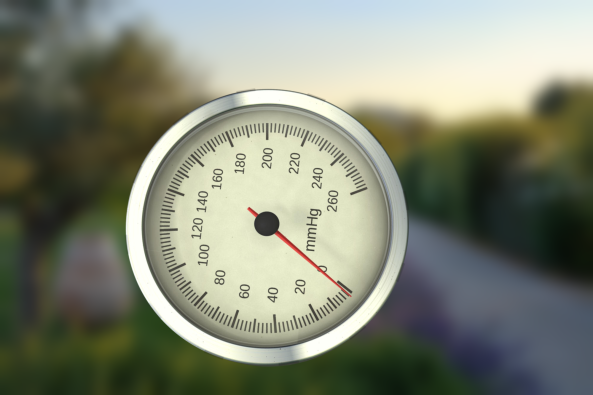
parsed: 2 mmHg
